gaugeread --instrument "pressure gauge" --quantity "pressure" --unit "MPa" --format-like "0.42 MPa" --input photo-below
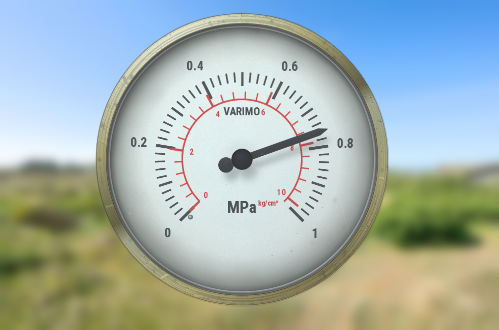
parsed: 0.76 MPa
